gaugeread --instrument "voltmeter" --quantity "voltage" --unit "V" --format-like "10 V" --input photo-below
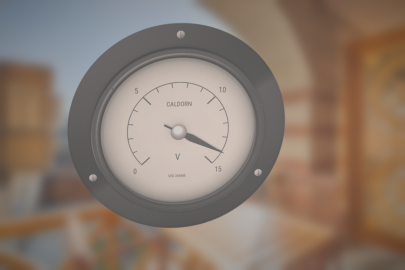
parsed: 14 V
